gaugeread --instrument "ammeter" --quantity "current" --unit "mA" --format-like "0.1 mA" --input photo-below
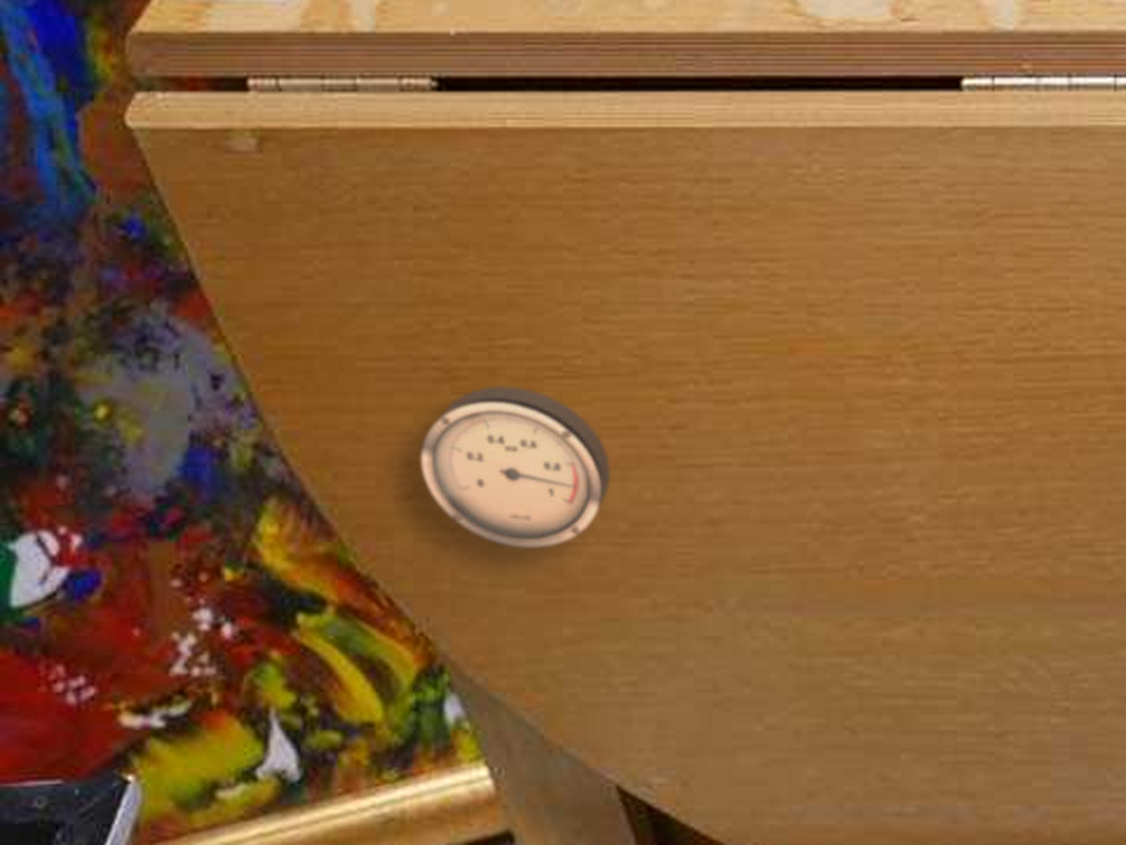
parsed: 0.9 mA
